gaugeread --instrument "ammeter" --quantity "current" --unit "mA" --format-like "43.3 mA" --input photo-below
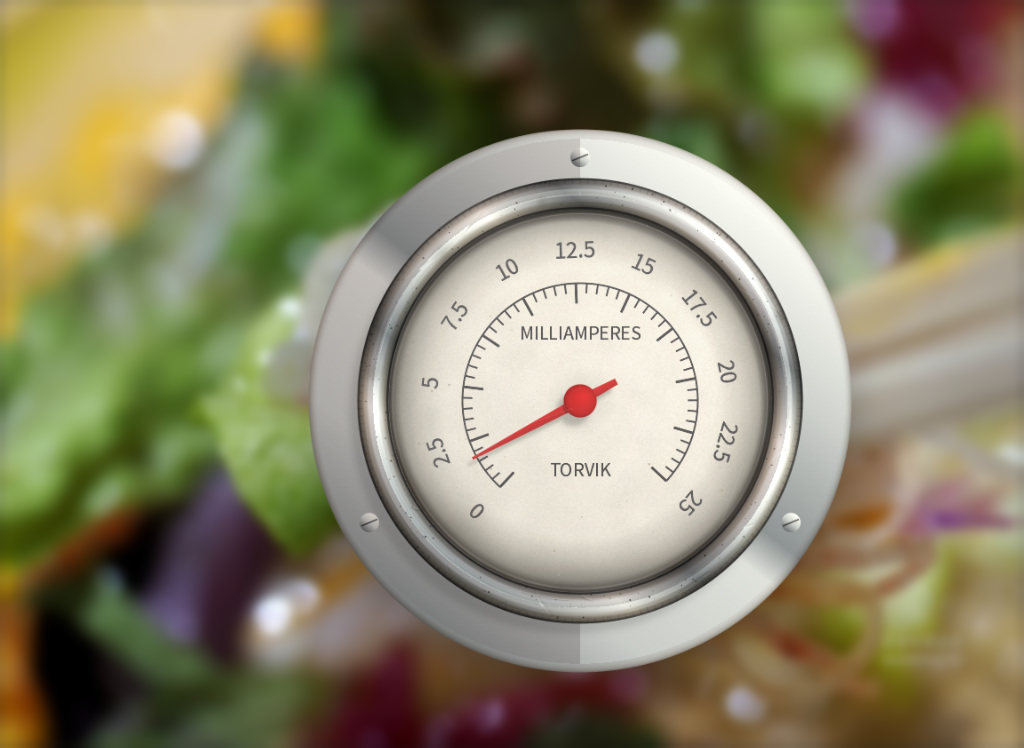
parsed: 1.75 mA
